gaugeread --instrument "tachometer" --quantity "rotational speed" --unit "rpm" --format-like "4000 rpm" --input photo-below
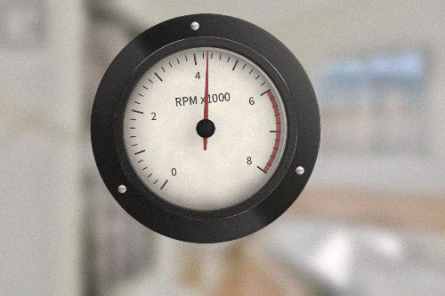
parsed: 4300 rpm
